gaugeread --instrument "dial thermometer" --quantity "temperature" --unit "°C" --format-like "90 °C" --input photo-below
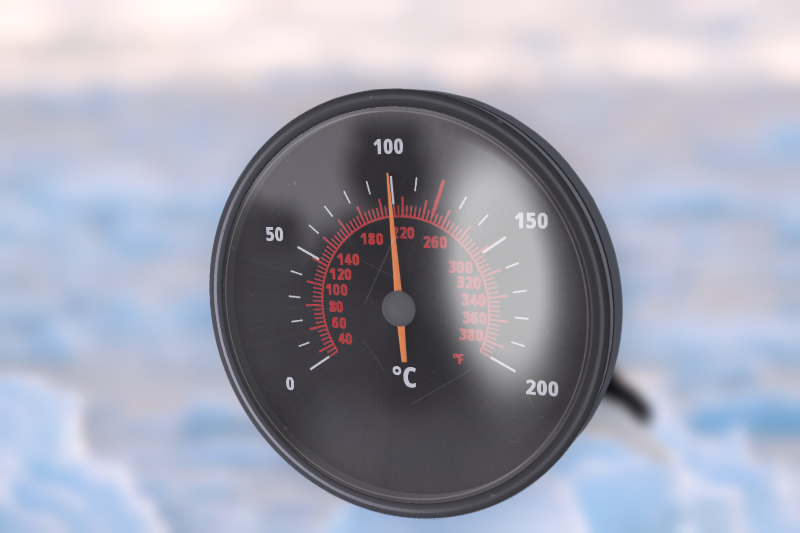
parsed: 100 °C
